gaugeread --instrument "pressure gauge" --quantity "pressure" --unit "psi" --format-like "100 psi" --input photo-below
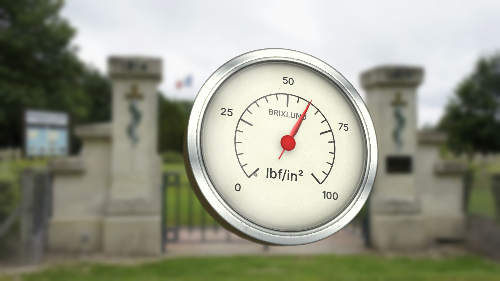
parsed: 60 psi
